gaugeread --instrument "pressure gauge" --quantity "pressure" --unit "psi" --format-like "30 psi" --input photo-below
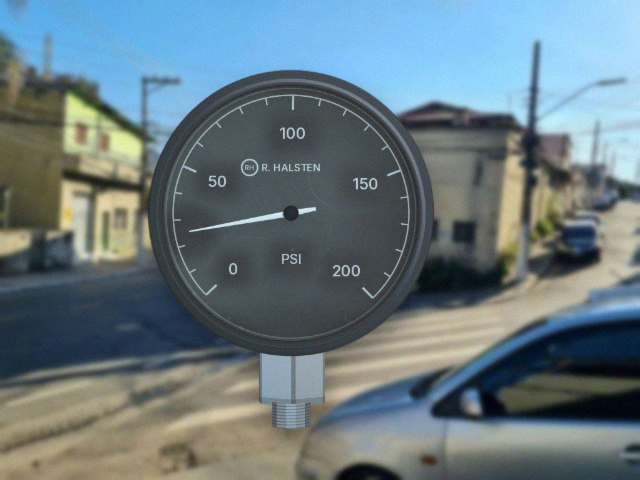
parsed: 25 psi
